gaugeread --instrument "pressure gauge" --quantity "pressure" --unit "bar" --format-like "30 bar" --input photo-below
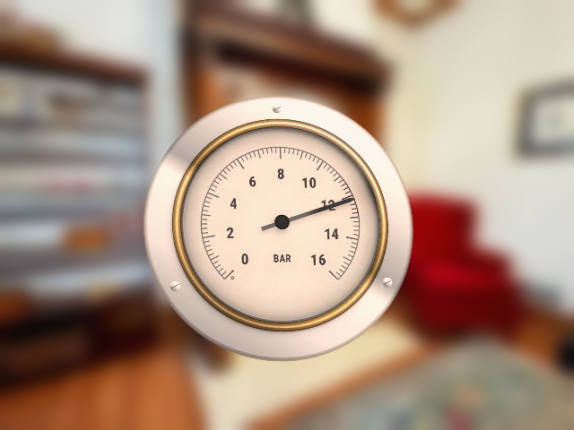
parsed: 12.2 bar
